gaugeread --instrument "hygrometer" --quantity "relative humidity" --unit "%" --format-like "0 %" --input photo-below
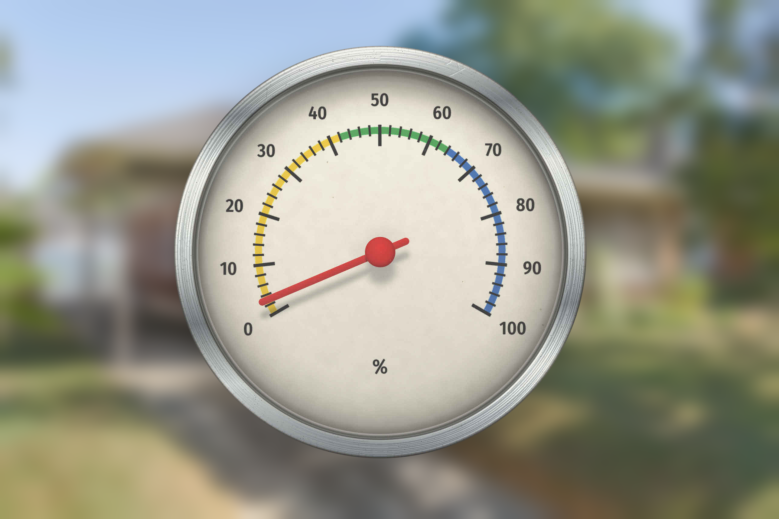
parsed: 3 %
